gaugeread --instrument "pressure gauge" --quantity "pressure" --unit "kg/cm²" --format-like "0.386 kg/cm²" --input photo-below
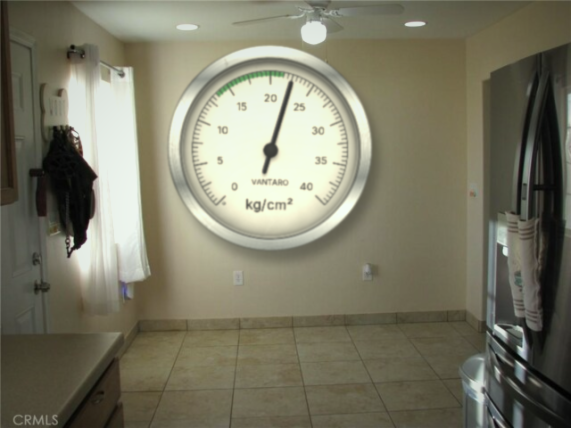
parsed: 22.5 kg/cm²
